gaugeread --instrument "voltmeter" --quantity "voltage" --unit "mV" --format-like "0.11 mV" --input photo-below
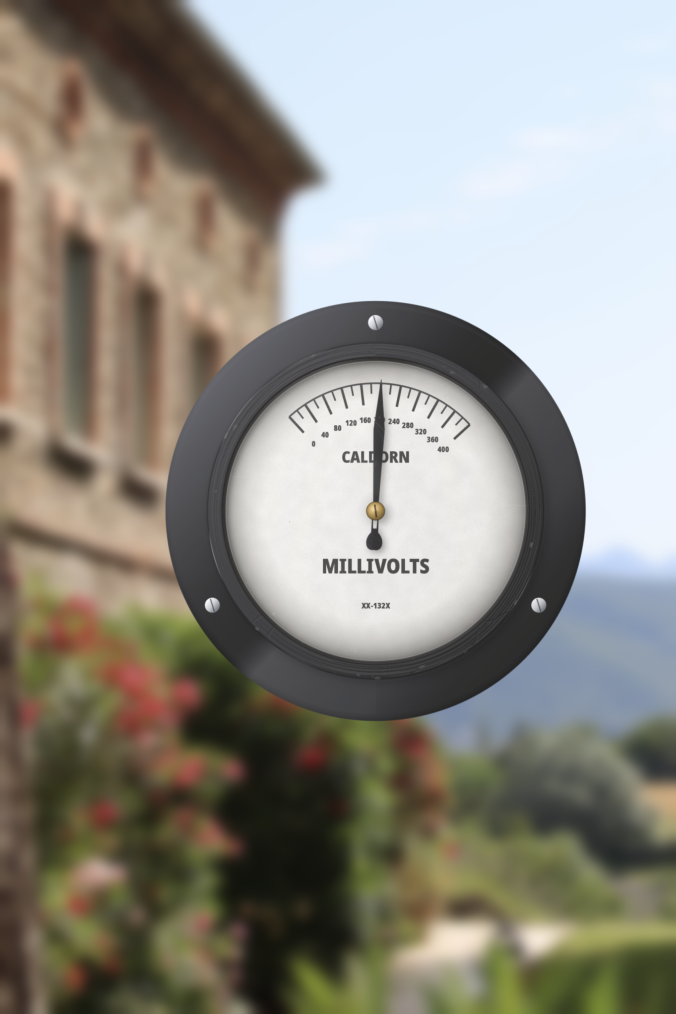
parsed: 200 mV
